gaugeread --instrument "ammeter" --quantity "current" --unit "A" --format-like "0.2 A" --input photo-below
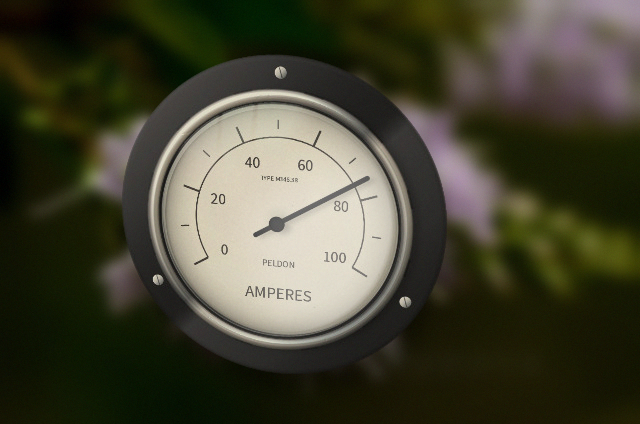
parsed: 75 A
